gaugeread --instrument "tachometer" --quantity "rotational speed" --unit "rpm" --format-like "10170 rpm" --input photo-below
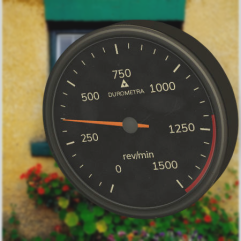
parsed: 350 rpm
